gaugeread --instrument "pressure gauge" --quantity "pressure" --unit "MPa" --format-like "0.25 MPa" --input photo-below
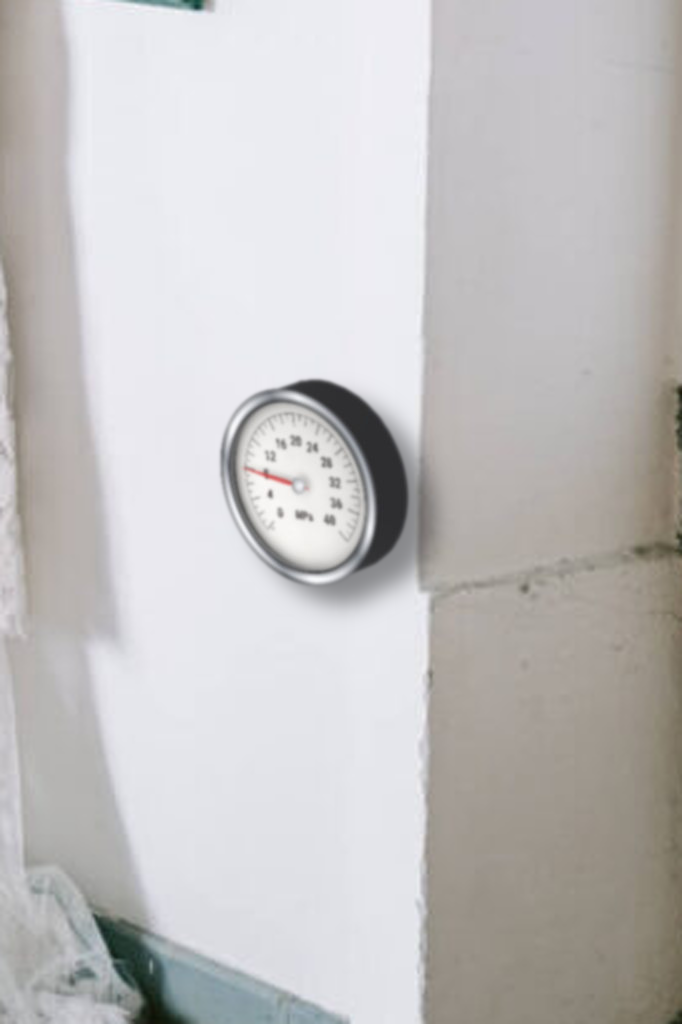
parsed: 8 MPa
